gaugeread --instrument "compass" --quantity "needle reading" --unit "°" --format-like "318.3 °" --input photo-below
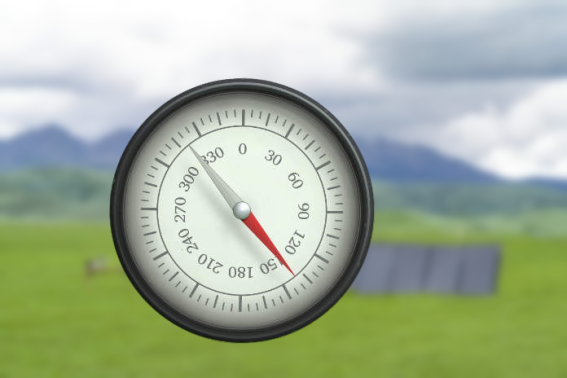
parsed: 140 °
